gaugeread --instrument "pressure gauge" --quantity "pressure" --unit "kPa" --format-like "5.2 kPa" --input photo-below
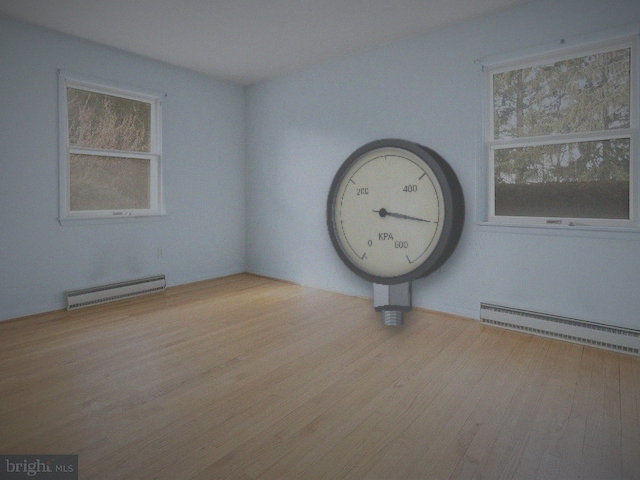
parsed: 500 kPa
